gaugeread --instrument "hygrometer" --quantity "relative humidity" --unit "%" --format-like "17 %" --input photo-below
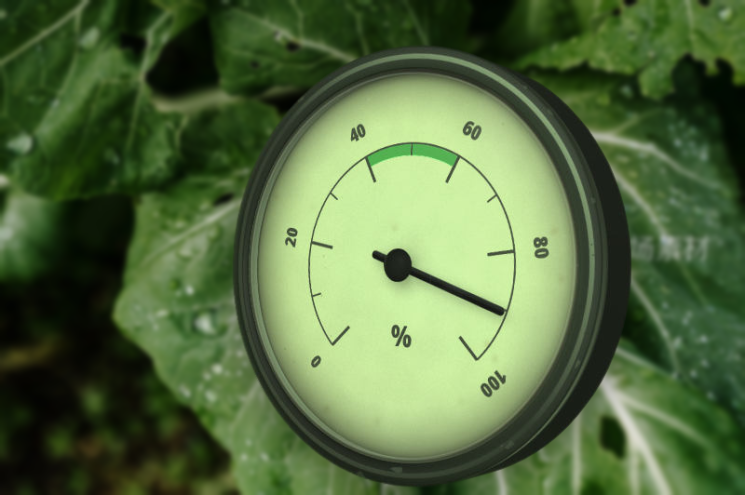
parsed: 90 %
